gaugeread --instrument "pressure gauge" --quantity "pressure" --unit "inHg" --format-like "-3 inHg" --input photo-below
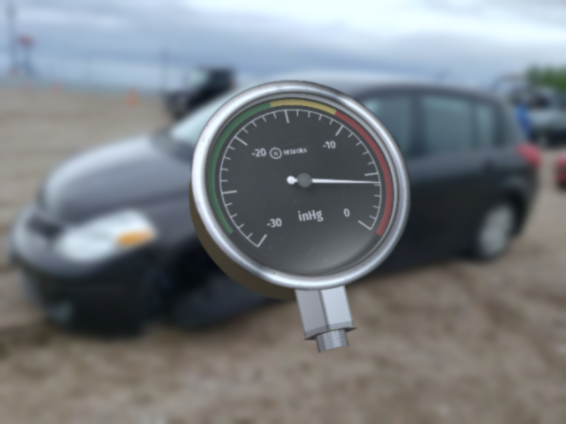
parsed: -4 inHg
